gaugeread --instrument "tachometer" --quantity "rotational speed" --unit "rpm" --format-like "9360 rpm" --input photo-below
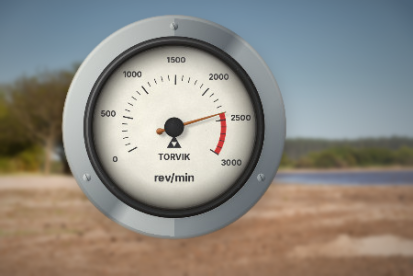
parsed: 2400 rpm
